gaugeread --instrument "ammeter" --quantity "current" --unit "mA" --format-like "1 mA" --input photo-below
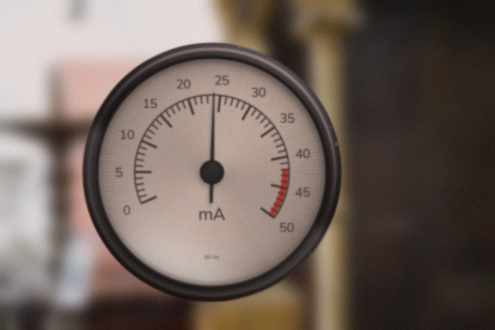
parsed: 24 mA
